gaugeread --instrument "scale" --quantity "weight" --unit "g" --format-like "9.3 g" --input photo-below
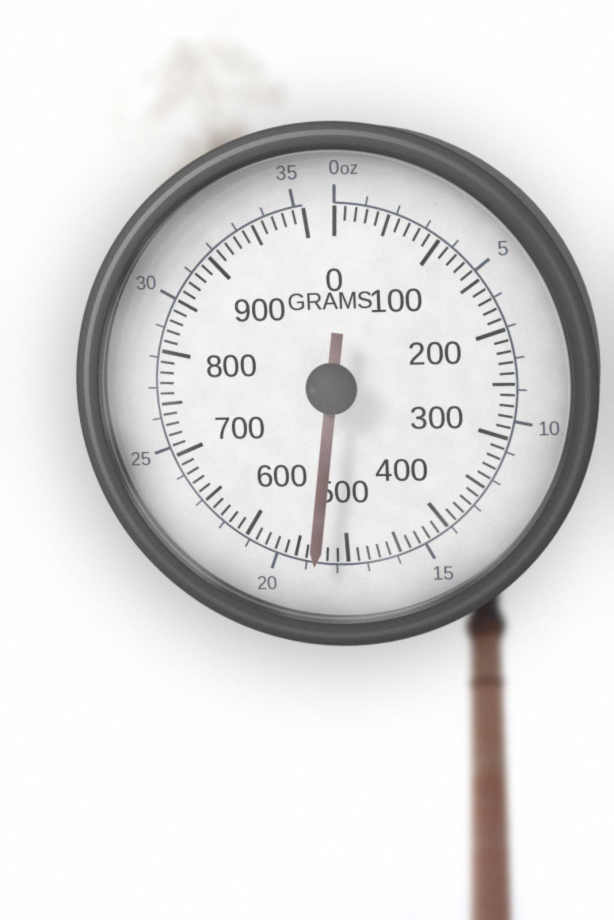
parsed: 530 g
